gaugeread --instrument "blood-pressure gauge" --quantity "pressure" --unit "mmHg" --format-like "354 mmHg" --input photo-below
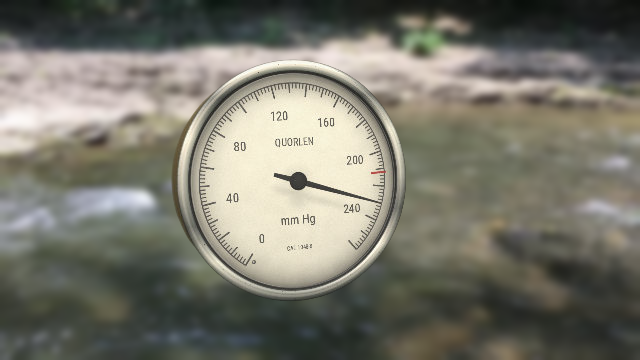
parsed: 230 mmHg
